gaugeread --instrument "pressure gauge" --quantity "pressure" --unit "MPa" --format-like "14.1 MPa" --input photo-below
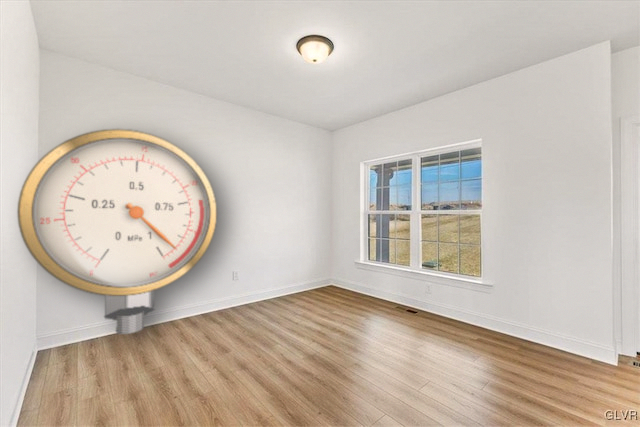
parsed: 0.95 MPa
